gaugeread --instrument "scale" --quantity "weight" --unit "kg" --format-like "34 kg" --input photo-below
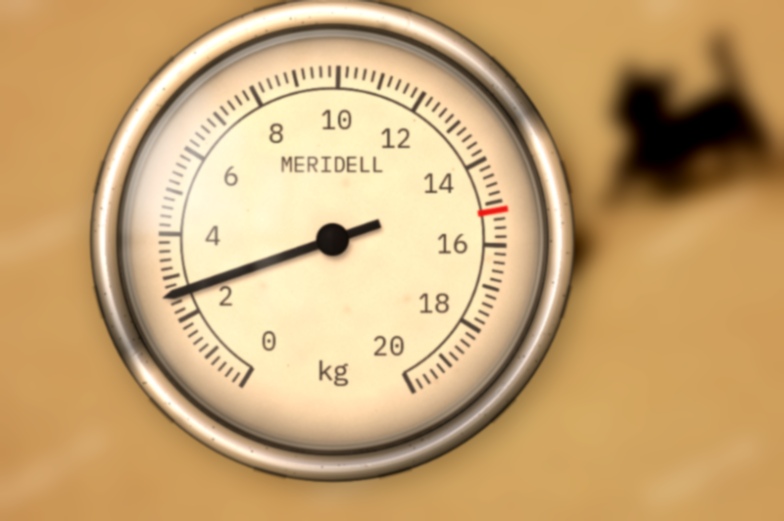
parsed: 2.6 kg
